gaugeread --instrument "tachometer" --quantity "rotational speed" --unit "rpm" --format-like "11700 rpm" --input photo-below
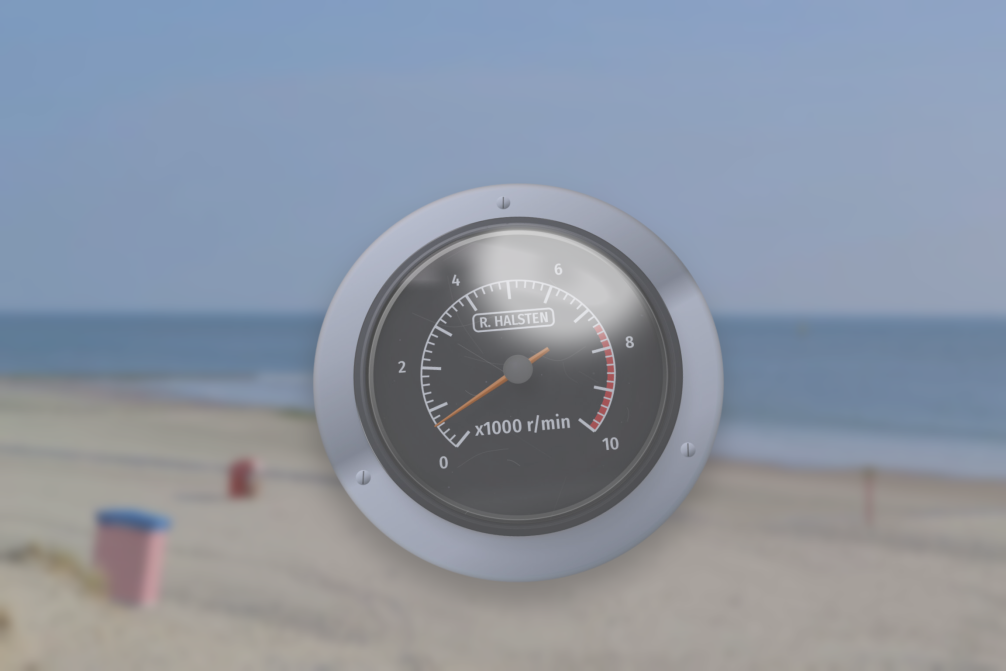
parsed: 600 rpm
